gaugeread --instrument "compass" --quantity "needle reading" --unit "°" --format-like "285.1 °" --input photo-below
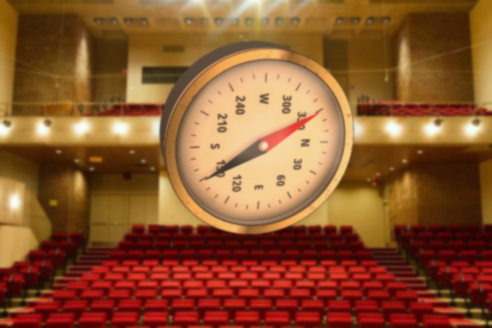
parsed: 330 °
